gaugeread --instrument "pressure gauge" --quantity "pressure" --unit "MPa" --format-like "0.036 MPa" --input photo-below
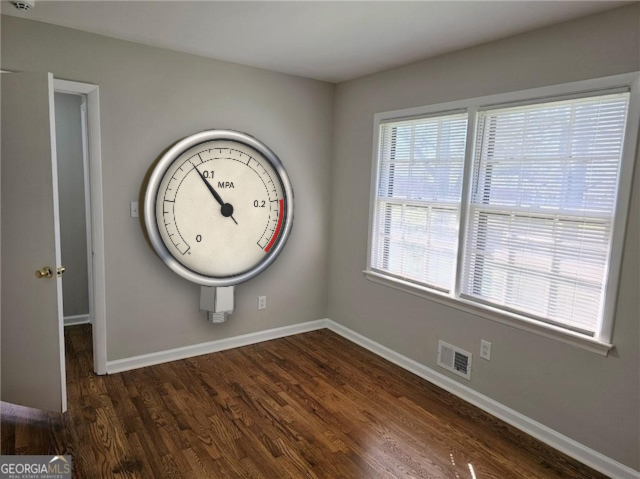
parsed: 0.09 MPa
